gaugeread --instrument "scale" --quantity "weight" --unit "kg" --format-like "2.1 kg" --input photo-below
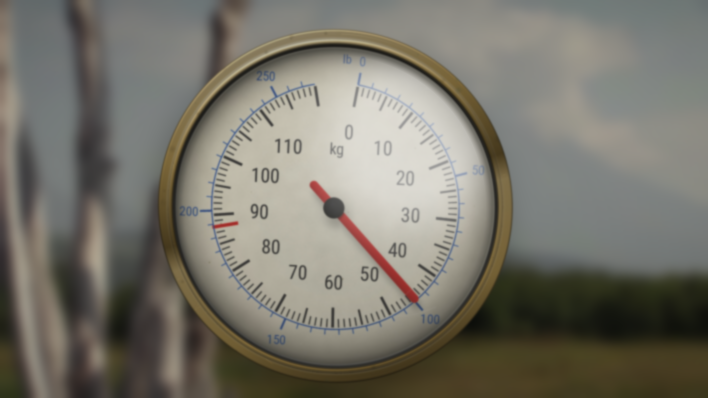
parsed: 45 kg
